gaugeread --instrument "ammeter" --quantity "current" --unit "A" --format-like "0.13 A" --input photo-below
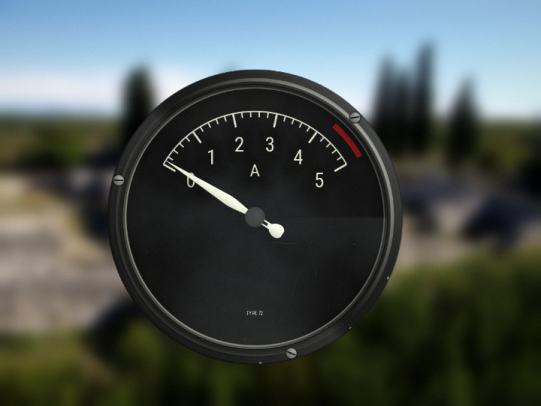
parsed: 0.1 A
